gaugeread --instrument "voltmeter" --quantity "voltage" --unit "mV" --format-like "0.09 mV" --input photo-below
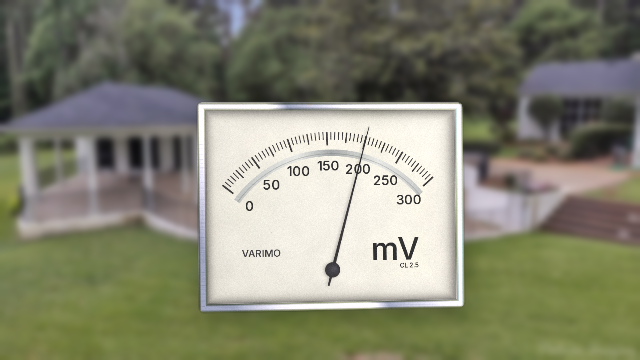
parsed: 200 mV
